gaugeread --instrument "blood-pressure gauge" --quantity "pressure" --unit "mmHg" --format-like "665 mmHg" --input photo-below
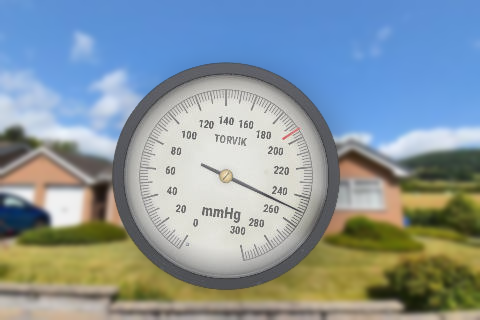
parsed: 250 mmHg
